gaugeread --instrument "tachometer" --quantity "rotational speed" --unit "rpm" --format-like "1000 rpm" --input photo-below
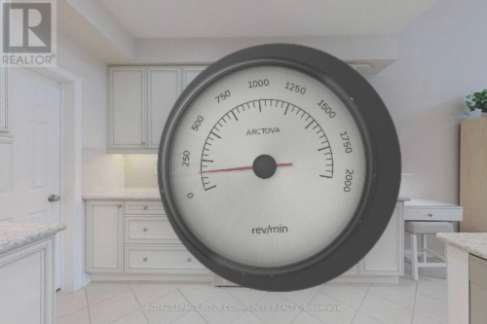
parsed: 150 rpm
